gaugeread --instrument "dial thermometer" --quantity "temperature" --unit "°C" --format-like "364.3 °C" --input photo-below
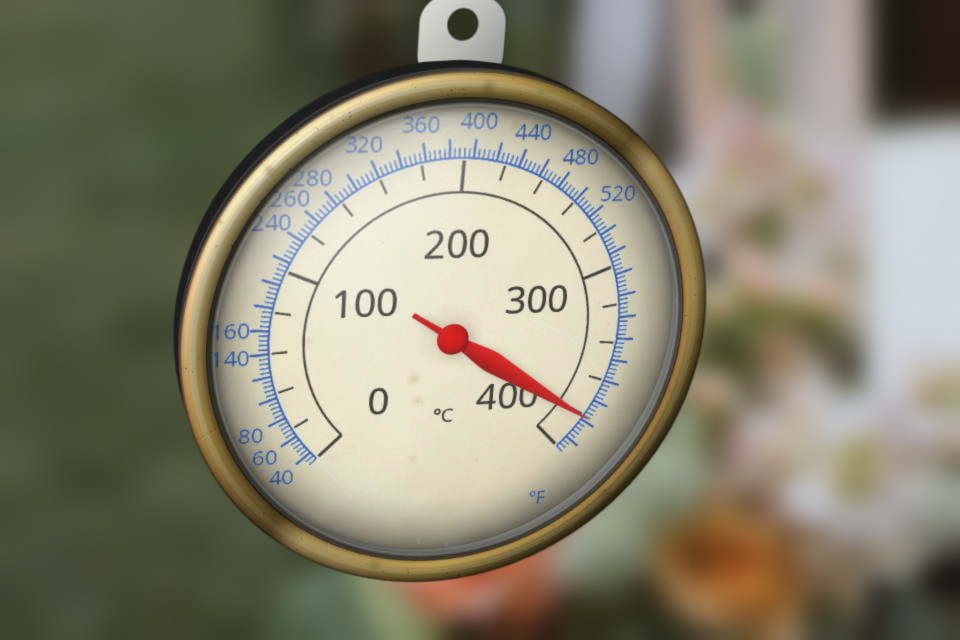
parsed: 380 °C
